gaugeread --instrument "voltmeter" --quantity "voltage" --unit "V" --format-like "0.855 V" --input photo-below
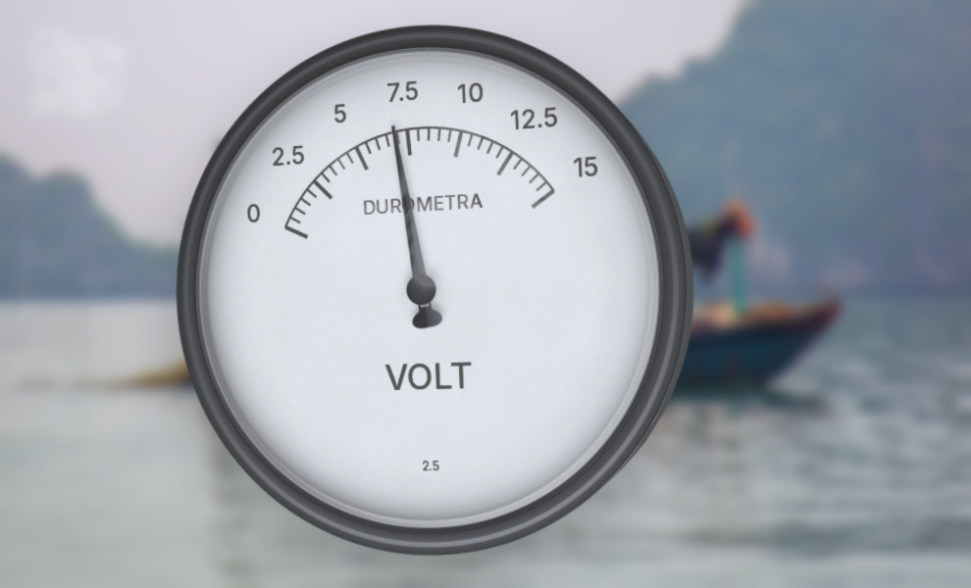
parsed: 7 V
